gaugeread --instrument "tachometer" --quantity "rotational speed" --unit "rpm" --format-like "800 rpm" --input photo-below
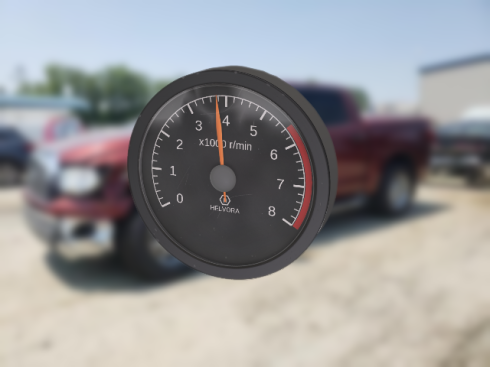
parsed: 3800 rpm
